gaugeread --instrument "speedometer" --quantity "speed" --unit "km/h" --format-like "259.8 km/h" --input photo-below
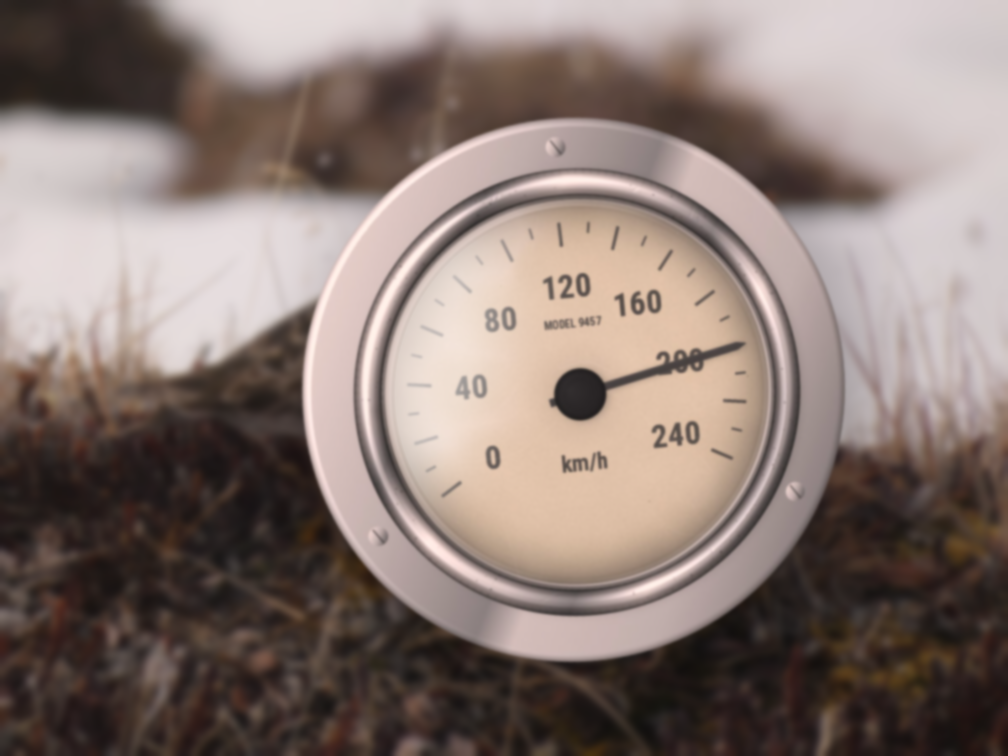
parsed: 200 km/h
